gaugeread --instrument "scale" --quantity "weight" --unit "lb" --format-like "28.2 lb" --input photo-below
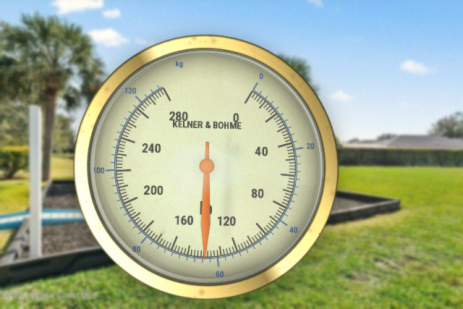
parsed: 140 lb
